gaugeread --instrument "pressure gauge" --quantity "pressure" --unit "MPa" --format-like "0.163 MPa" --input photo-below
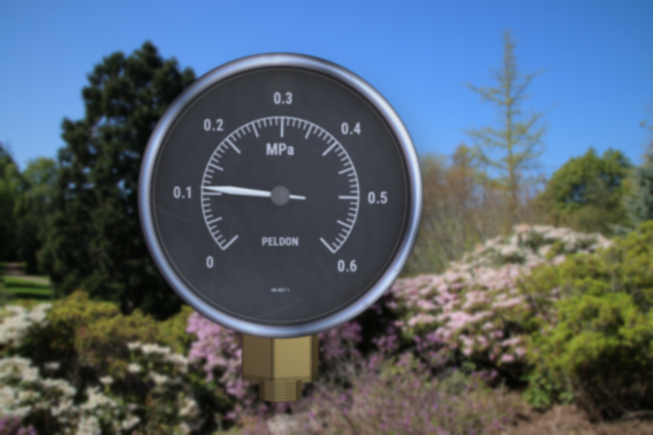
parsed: 0.11 MPa
